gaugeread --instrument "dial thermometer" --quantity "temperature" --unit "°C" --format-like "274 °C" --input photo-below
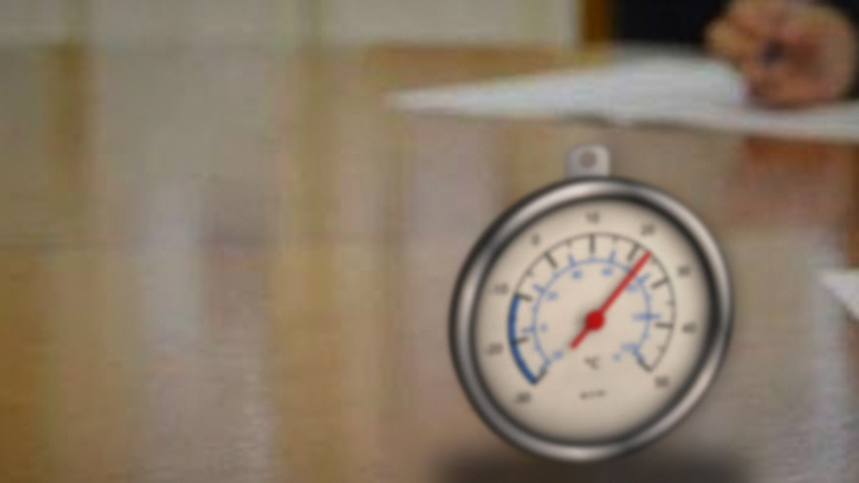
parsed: 22.5 °C
